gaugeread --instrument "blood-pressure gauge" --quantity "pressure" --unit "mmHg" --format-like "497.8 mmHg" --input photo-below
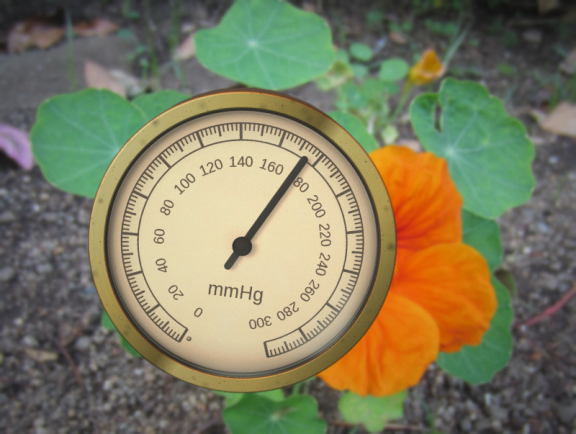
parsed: 174 mmHg
